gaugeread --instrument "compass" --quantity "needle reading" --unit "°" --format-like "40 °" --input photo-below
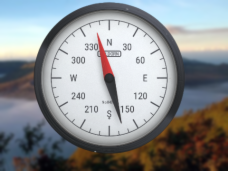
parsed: 345 °
